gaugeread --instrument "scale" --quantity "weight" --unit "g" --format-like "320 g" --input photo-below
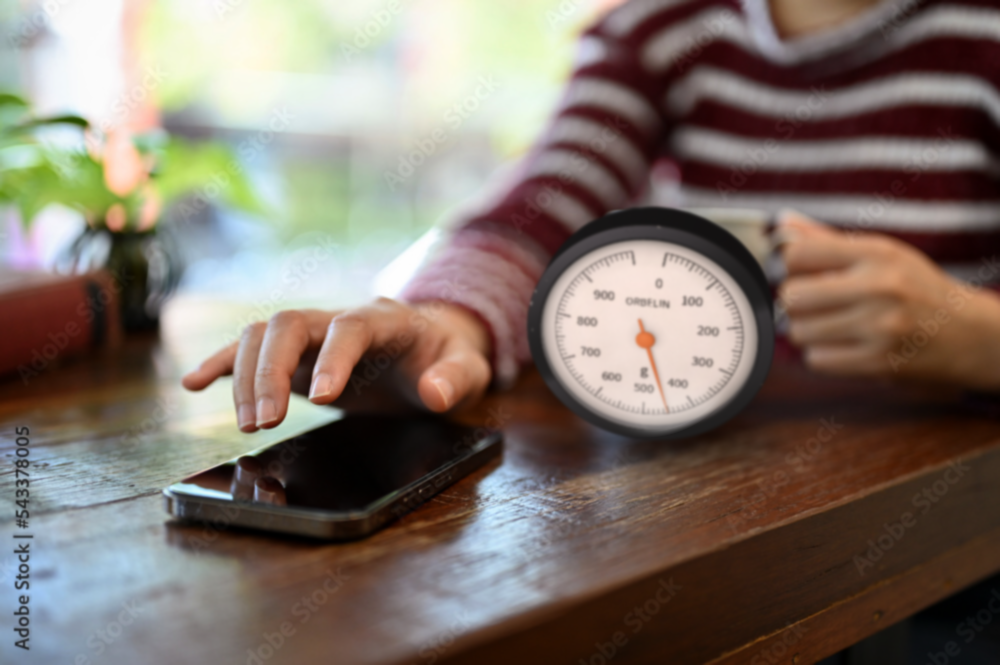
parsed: 450 g
